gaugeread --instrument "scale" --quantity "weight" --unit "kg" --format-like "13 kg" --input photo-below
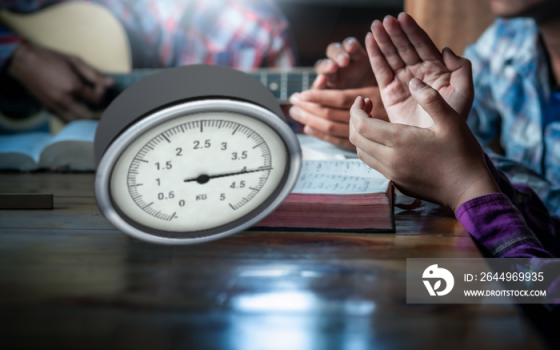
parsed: 4 kg
